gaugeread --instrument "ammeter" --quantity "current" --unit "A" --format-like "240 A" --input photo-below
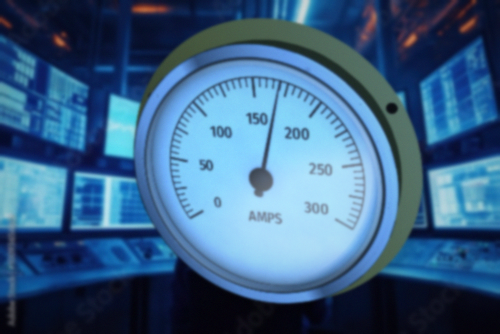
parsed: 170 A
